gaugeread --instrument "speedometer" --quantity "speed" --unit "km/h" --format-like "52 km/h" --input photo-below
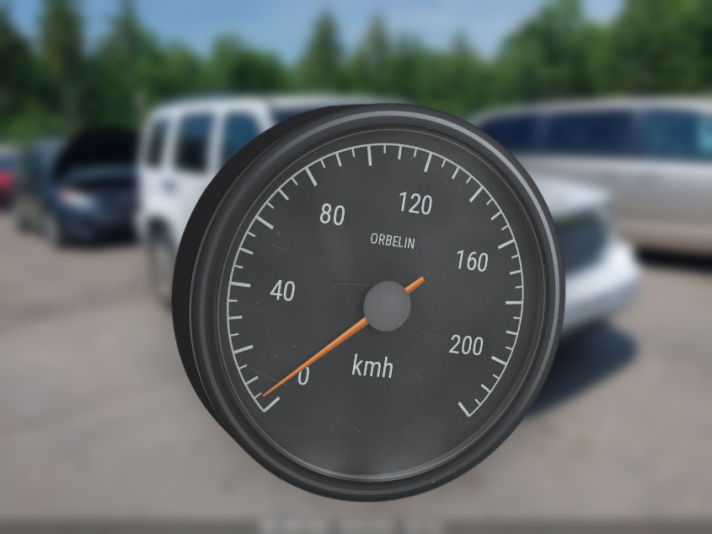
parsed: 5 km/h
